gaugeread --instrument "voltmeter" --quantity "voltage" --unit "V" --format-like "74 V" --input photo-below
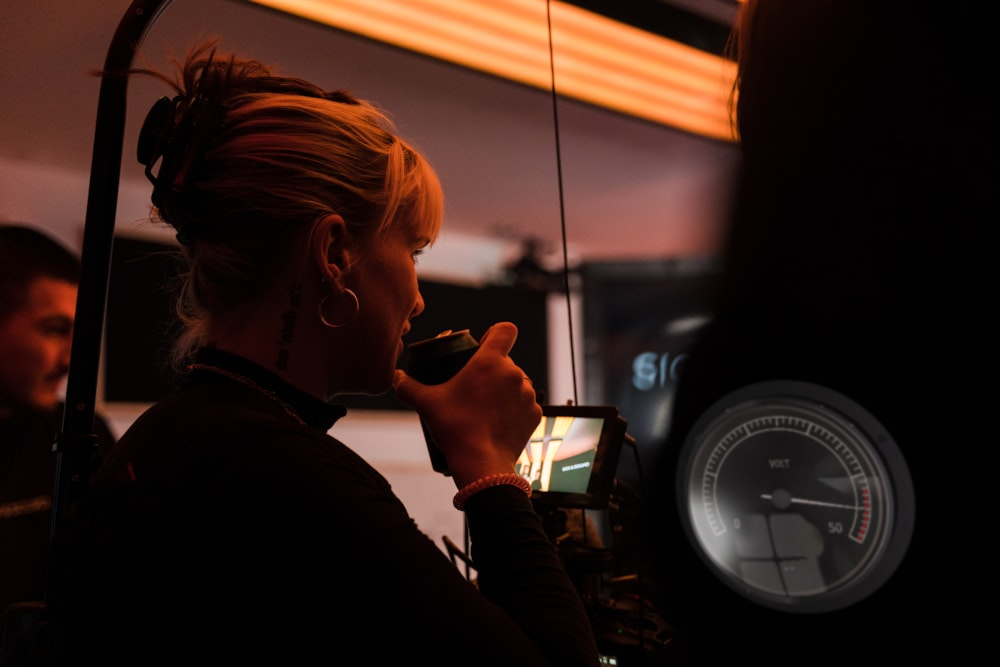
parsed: 45 V
